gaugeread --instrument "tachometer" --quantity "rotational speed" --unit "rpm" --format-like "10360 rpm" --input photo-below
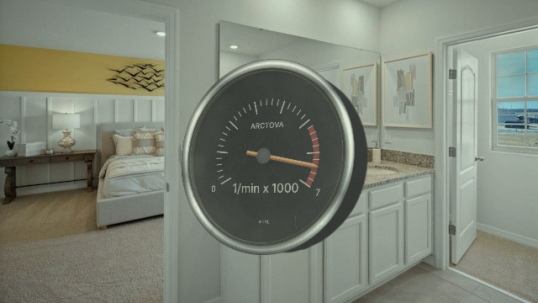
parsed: 6400 rpm
